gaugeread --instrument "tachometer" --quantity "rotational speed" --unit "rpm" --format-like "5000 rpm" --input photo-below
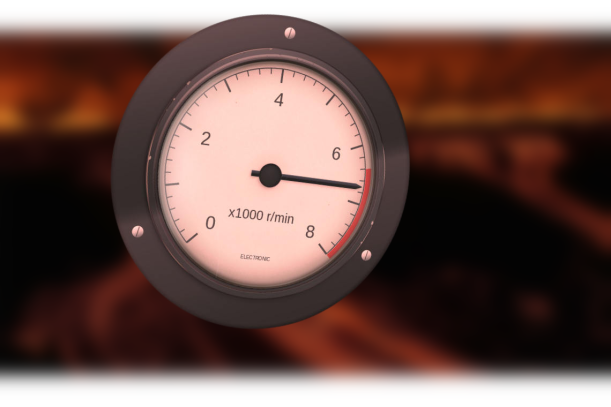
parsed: 6700 rpm
